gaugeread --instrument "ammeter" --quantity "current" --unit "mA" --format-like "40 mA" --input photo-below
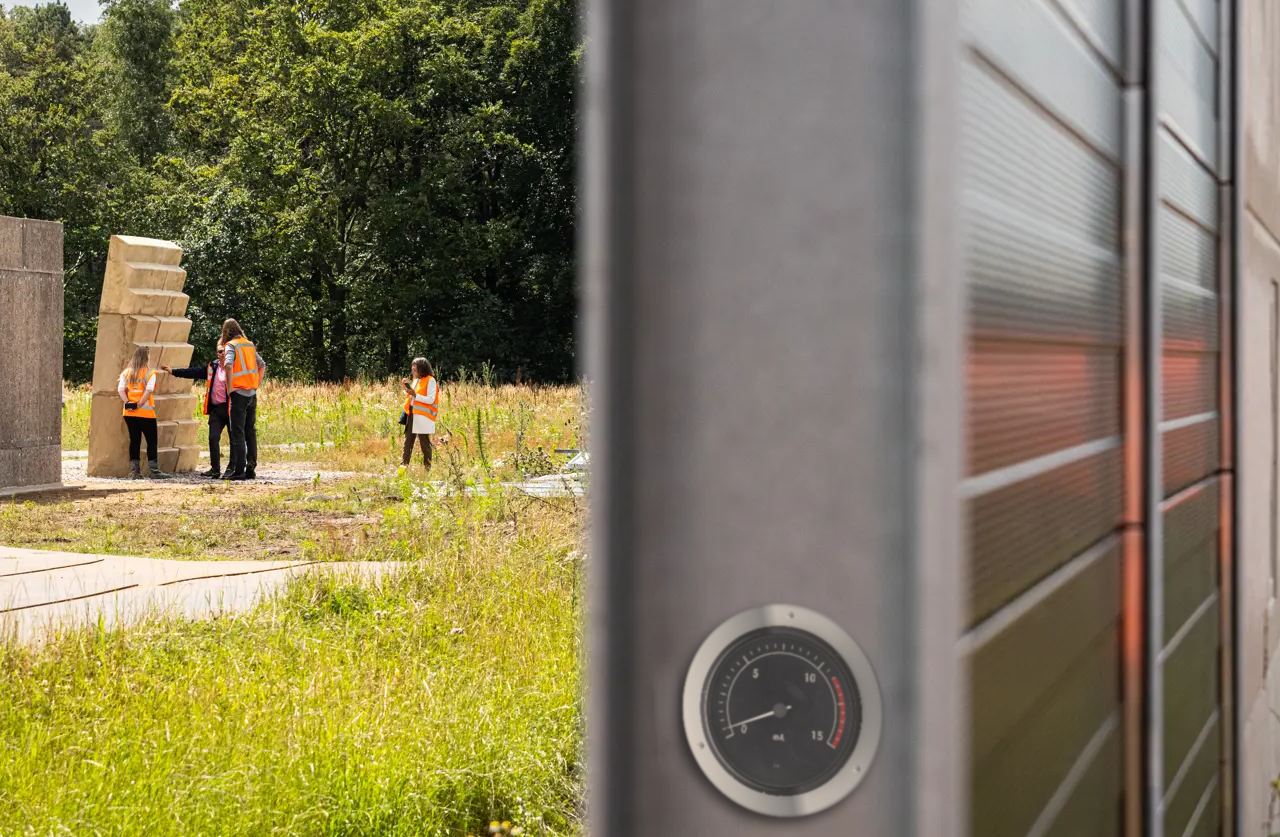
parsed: 0.5 mA
